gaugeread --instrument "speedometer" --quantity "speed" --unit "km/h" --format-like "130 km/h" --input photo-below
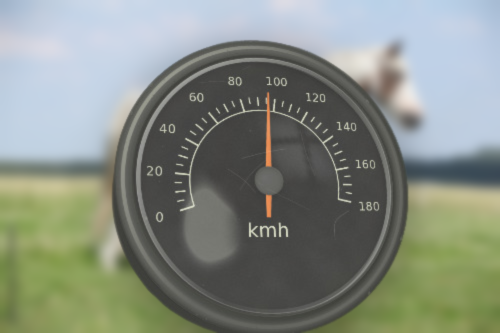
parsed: 95 km/h
